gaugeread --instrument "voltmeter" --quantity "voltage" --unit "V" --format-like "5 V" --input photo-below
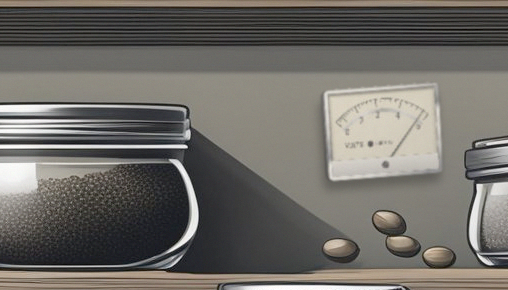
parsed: 4.8 V
